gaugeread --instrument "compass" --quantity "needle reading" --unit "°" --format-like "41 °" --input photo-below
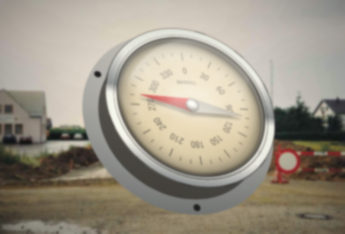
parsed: 280 °
